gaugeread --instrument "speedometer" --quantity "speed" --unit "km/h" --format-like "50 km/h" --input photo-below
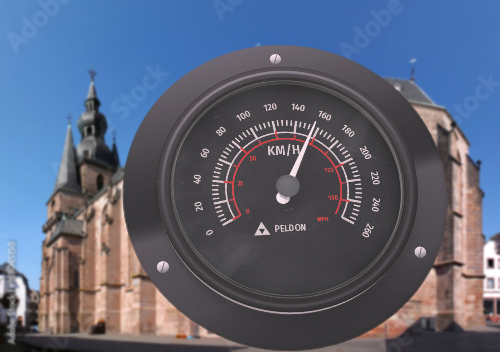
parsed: 156 km/h
